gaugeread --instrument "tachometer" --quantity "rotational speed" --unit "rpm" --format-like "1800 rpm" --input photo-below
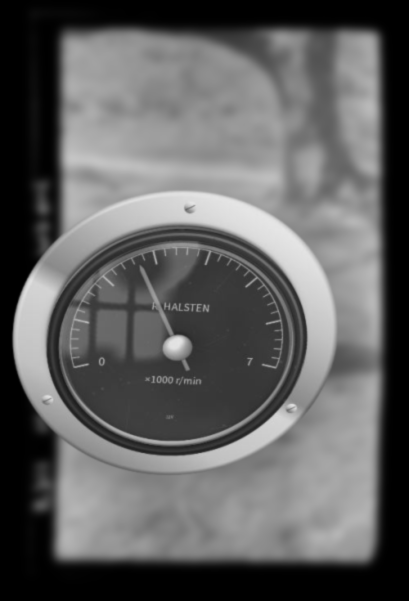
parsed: 2700 rpm
